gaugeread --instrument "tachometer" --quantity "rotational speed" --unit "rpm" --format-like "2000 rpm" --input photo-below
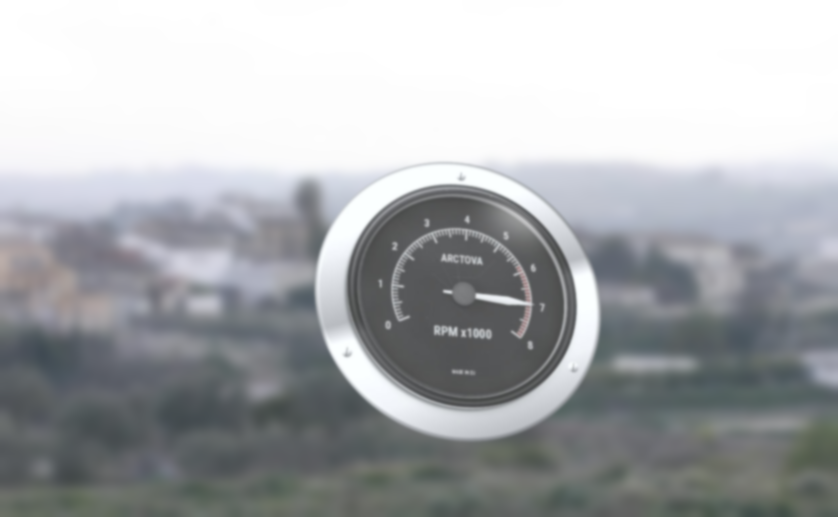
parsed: 7000 rpm
